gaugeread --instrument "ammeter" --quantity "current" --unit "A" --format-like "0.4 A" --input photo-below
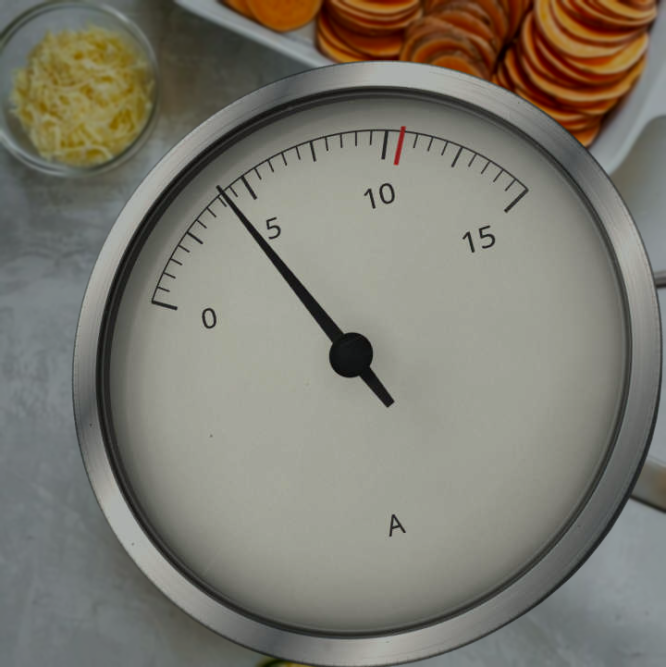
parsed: 4.25 A
